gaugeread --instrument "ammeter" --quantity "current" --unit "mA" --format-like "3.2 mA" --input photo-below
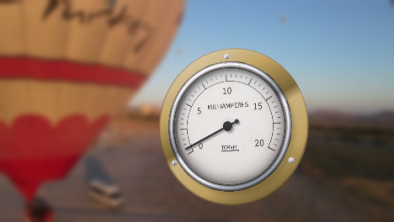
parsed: 0.5 mA
